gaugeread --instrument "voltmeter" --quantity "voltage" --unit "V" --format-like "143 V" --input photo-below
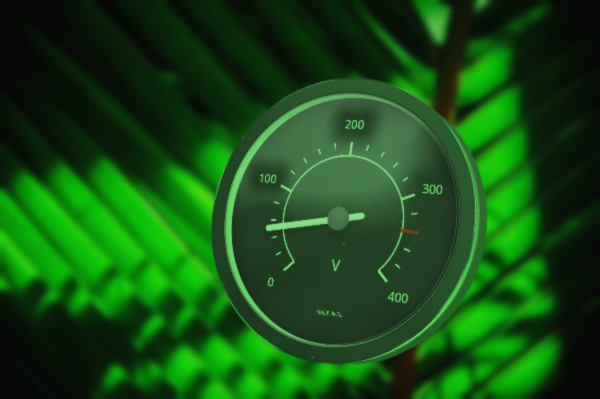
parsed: 50 V
